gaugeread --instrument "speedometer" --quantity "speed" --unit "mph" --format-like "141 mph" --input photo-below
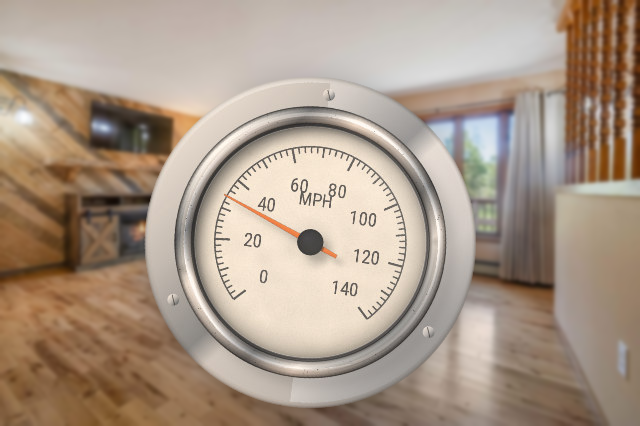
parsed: 34 mph
